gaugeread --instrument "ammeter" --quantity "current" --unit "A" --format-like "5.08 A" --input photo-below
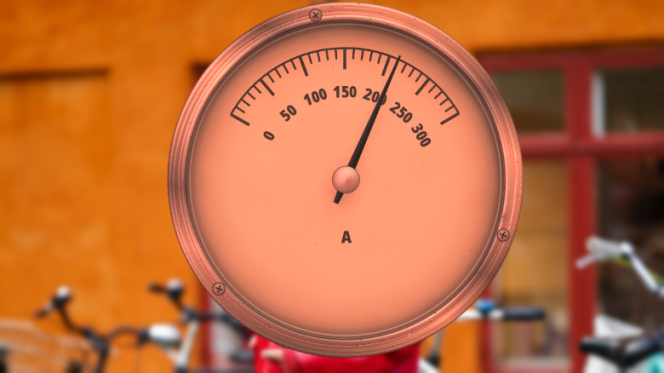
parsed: 210 A
